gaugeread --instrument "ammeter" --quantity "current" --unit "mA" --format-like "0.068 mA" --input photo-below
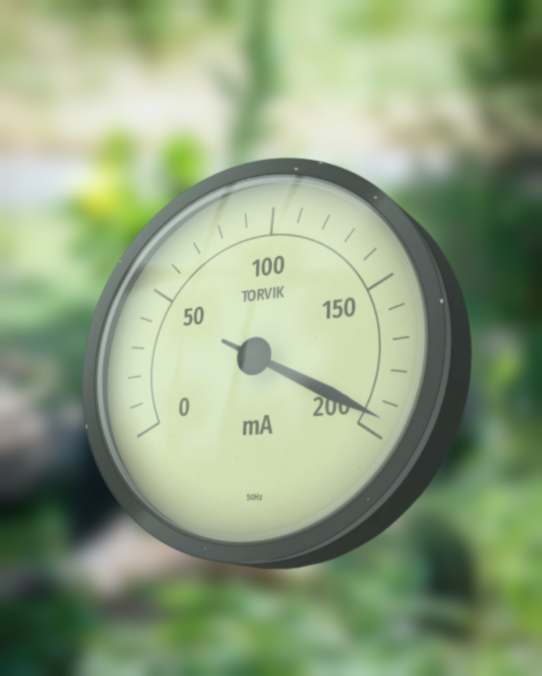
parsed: 195 mA
